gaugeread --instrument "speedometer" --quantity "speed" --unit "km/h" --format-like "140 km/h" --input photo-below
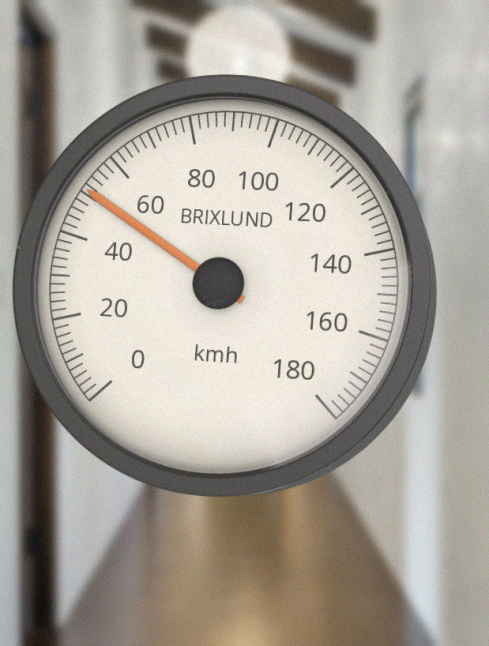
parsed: 51 km/h
